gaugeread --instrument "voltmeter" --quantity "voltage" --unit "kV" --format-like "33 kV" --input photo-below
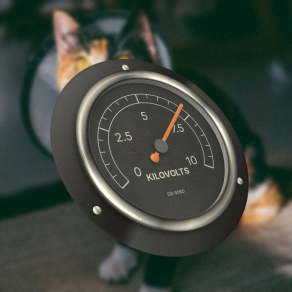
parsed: 7 kV
